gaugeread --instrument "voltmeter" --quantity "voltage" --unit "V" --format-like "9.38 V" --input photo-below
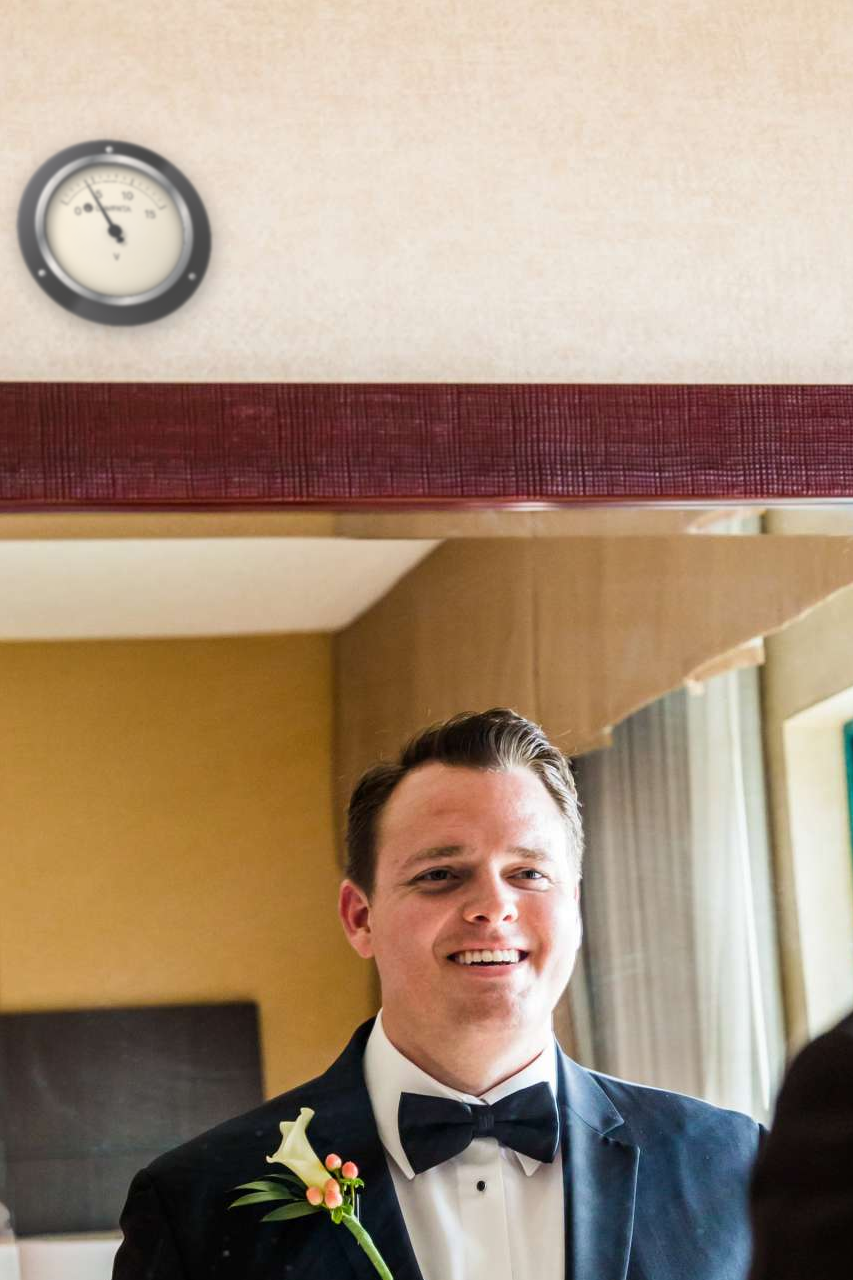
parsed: 4 V
